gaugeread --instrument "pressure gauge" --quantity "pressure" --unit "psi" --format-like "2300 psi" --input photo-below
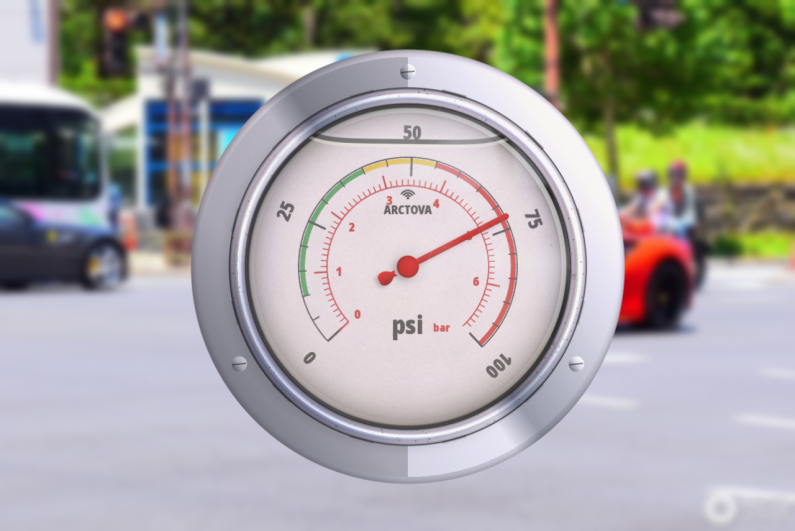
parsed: 72.5 psi
